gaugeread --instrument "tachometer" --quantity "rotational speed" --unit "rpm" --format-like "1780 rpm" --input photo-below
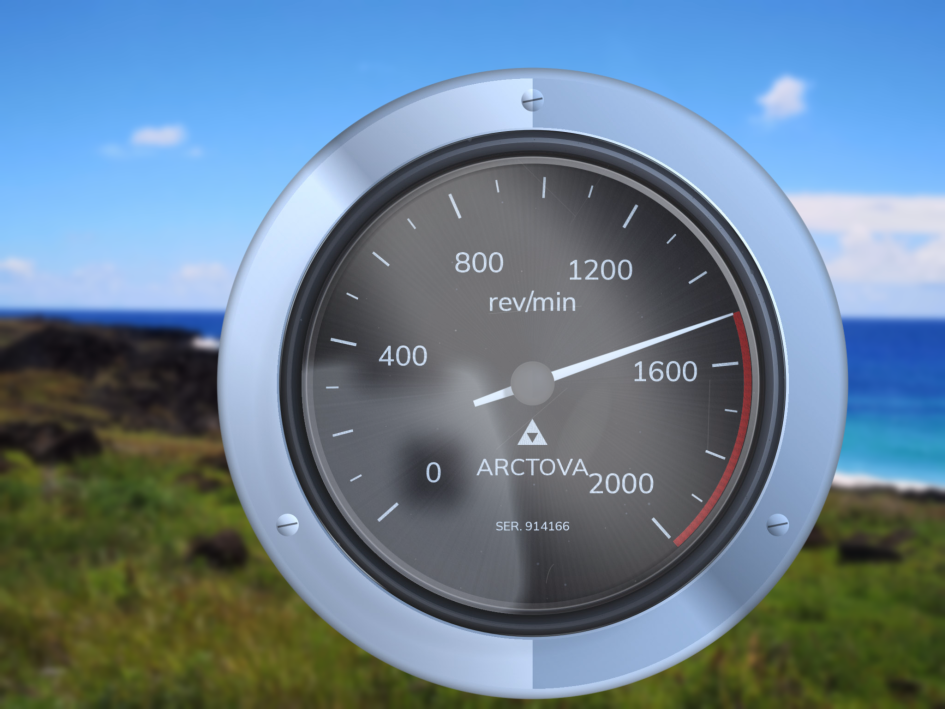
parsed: 1500 rpm
